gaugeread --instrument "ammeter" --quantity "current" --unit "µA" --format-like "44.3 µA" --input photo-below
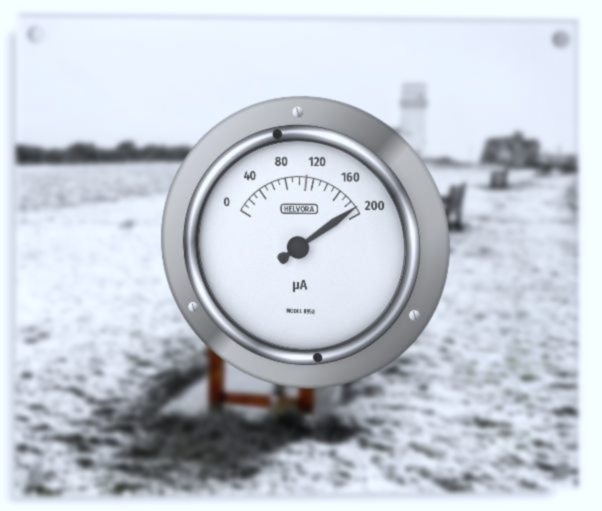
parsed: 190 µA
